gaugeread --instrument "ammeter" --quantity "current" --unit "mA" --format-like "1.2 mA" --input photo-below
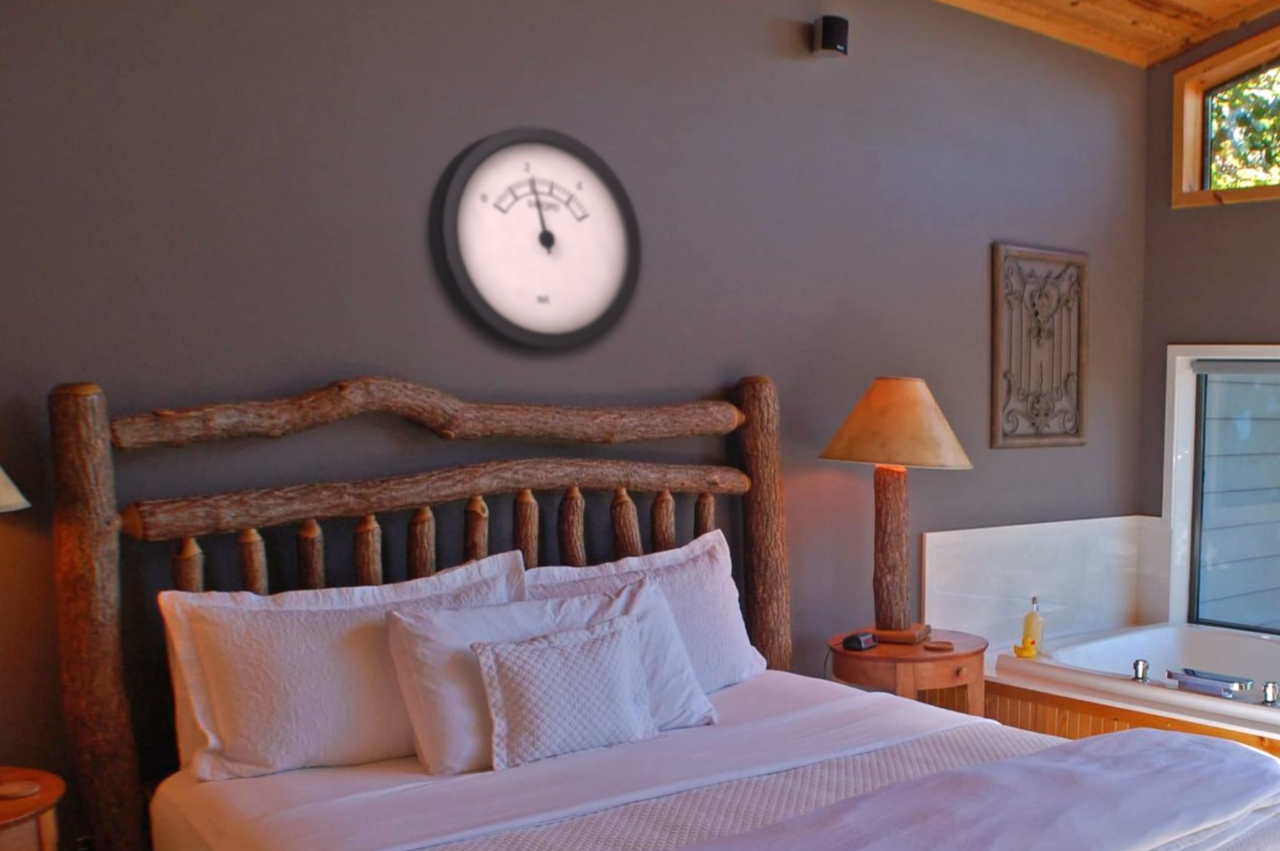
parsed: 2 mA
